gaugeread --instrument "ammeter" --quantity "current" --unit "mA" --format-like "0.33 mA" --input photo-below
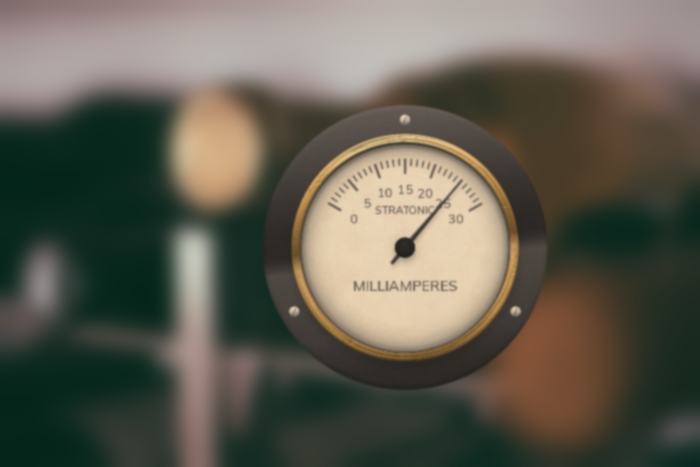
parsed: 25 mA
